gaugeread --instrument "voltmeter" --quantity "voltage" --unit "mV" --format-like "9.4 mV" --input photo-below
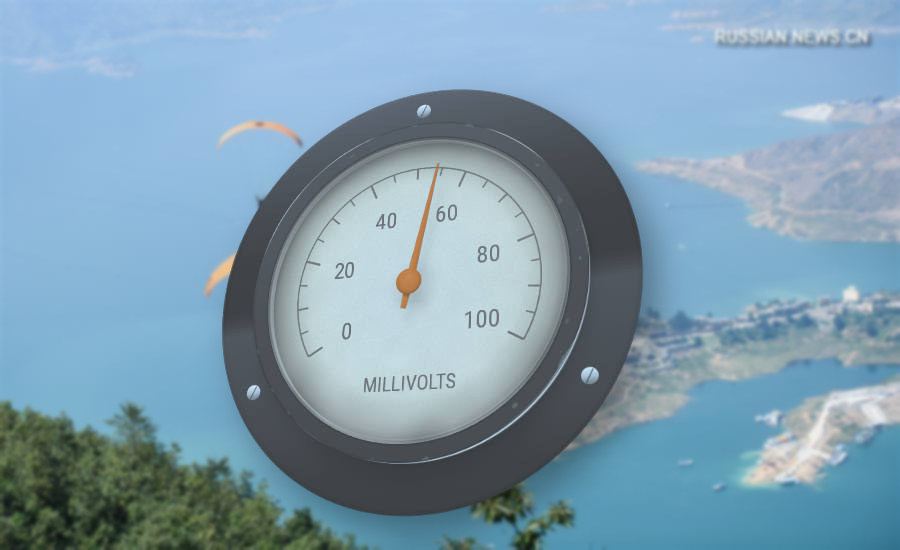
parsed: 55 mV
